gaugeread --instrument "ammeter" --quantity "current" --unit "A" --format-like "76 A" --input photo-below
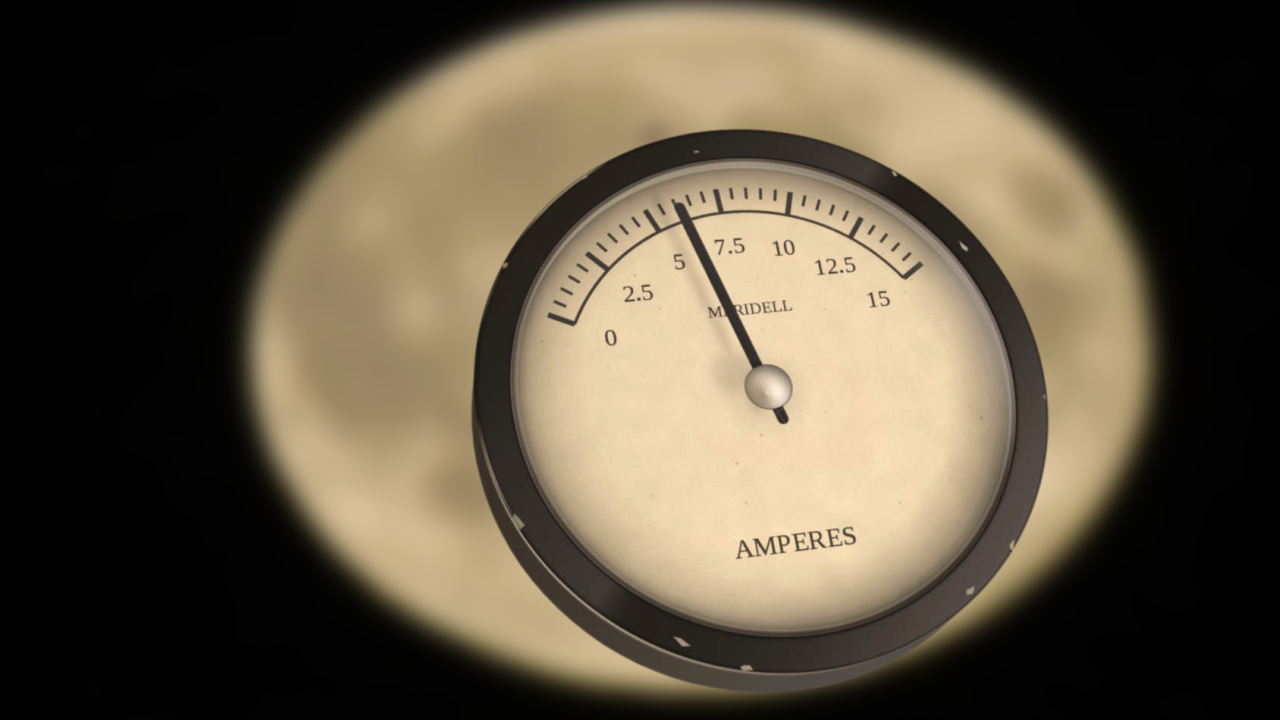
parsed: 6 A
